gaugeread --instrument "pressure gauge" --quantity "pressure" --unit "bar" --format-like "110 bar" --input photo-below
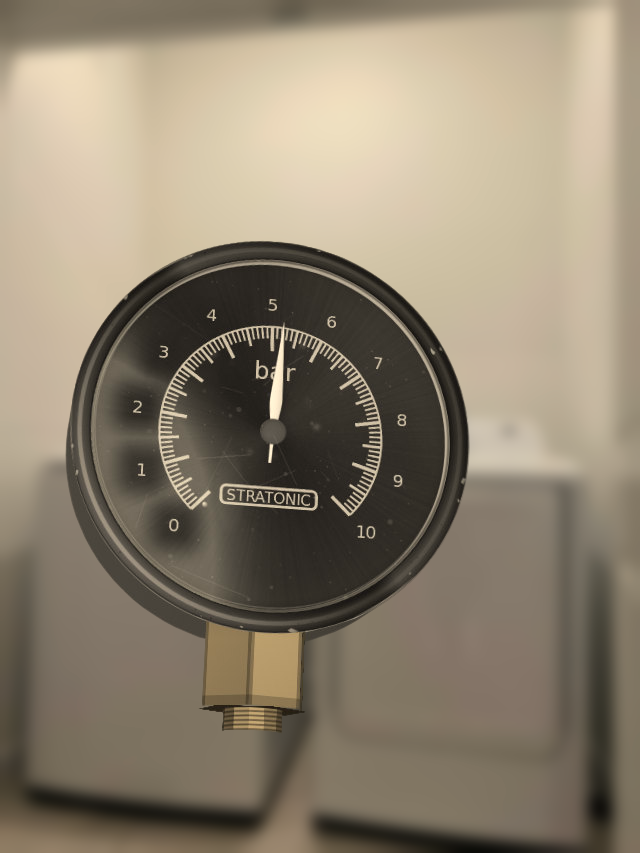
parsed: 5.2 bar
